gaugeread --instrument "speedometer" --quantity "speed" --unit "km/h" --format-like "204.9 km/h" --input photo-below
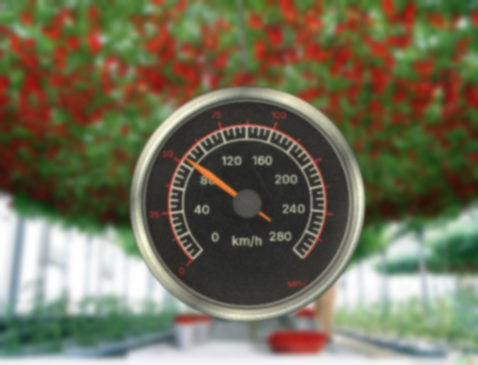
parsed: 85 km/h
